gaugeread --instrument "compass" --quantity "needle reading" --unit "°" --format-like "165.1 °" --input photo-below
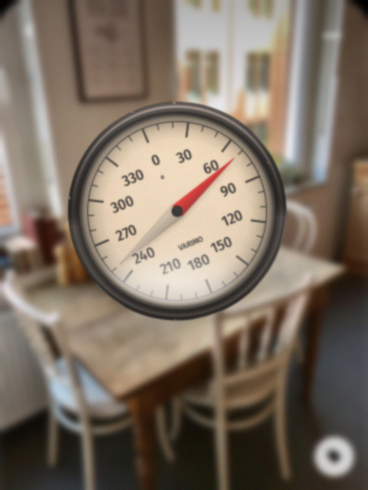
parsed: 70 °
